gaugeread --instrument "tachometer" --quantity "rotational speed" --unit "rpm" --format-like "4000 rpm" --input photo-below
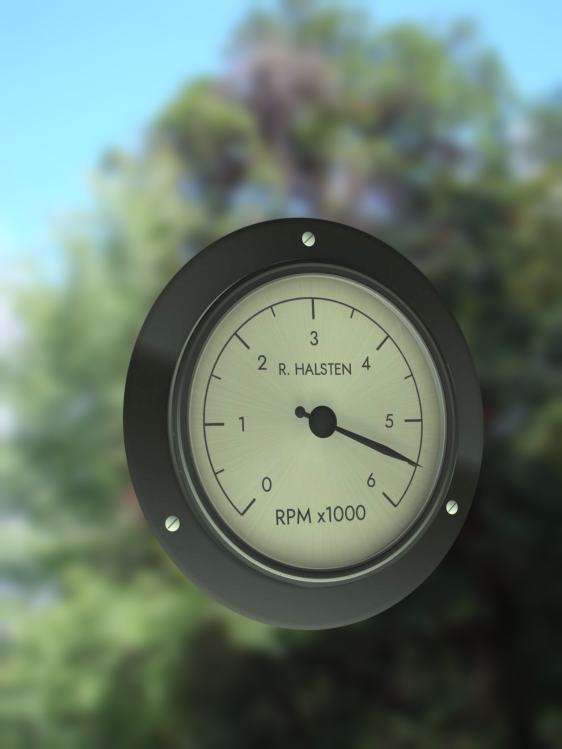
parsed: 5500 rpm
